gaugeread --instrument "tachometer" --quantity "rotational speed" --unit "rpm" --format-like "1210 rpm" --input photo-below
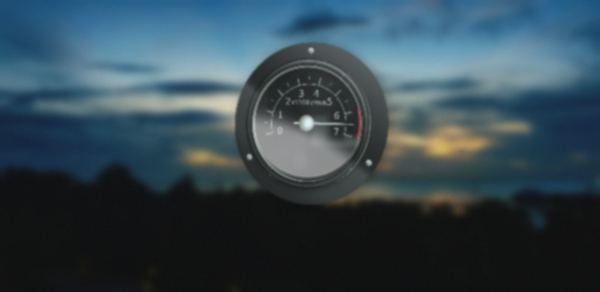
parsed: 6500 rpm
